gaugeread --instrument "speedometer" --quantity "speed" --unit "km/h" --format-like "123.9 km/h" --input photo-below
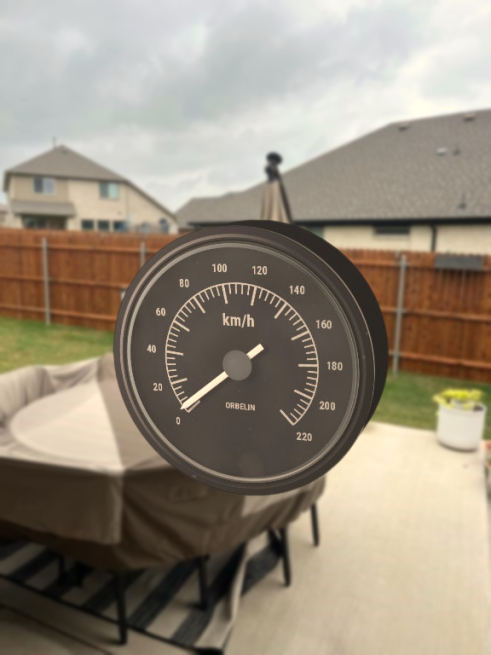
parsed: 4 km/h
